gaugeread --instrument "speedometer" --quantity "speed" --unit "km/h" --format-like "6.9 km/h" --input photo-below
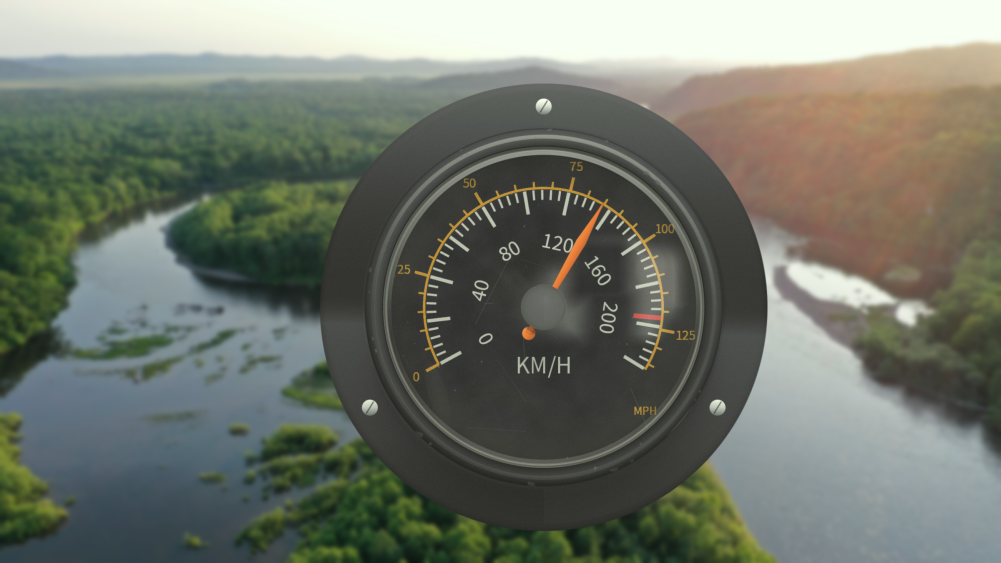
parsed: 136 km/h
